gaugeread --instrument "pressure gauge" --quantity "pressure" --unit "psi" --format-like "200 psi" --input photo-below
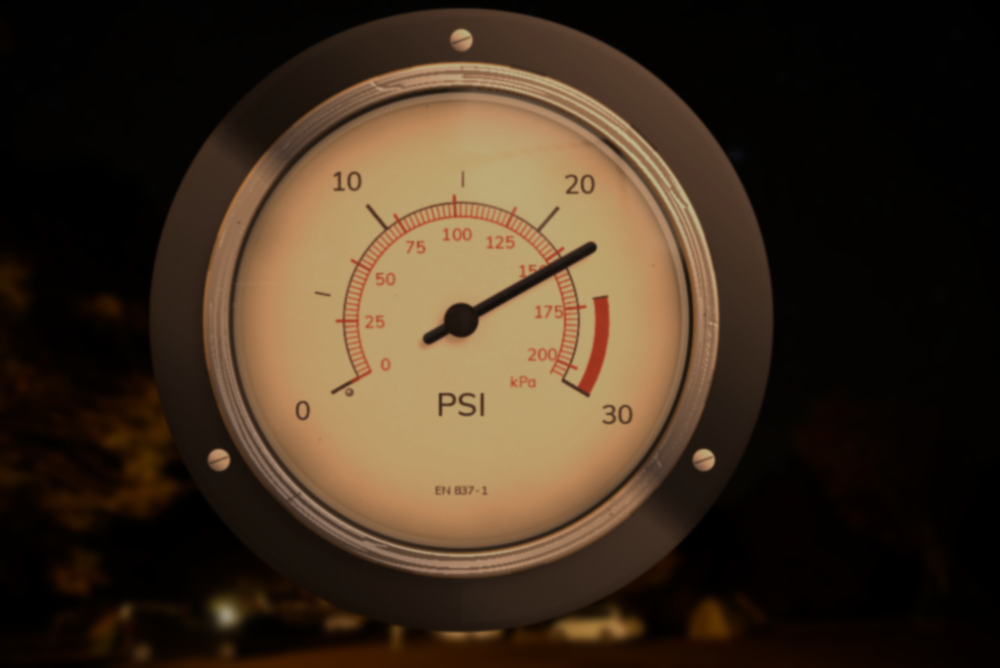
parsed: 22.5 psi
